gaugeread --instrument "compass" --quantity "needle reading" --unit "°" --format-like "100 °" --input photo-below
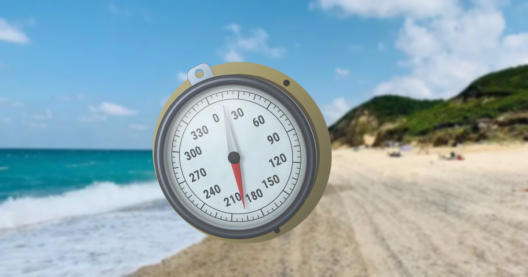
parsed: 195 °
